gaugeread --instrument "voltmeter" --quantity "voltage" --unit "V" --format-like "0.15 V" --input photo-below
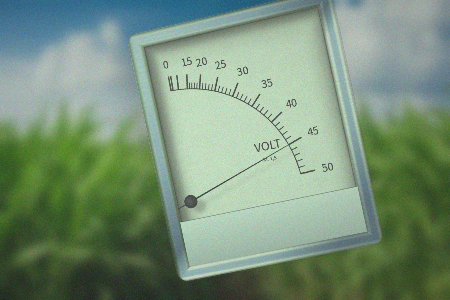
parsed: 45 V
